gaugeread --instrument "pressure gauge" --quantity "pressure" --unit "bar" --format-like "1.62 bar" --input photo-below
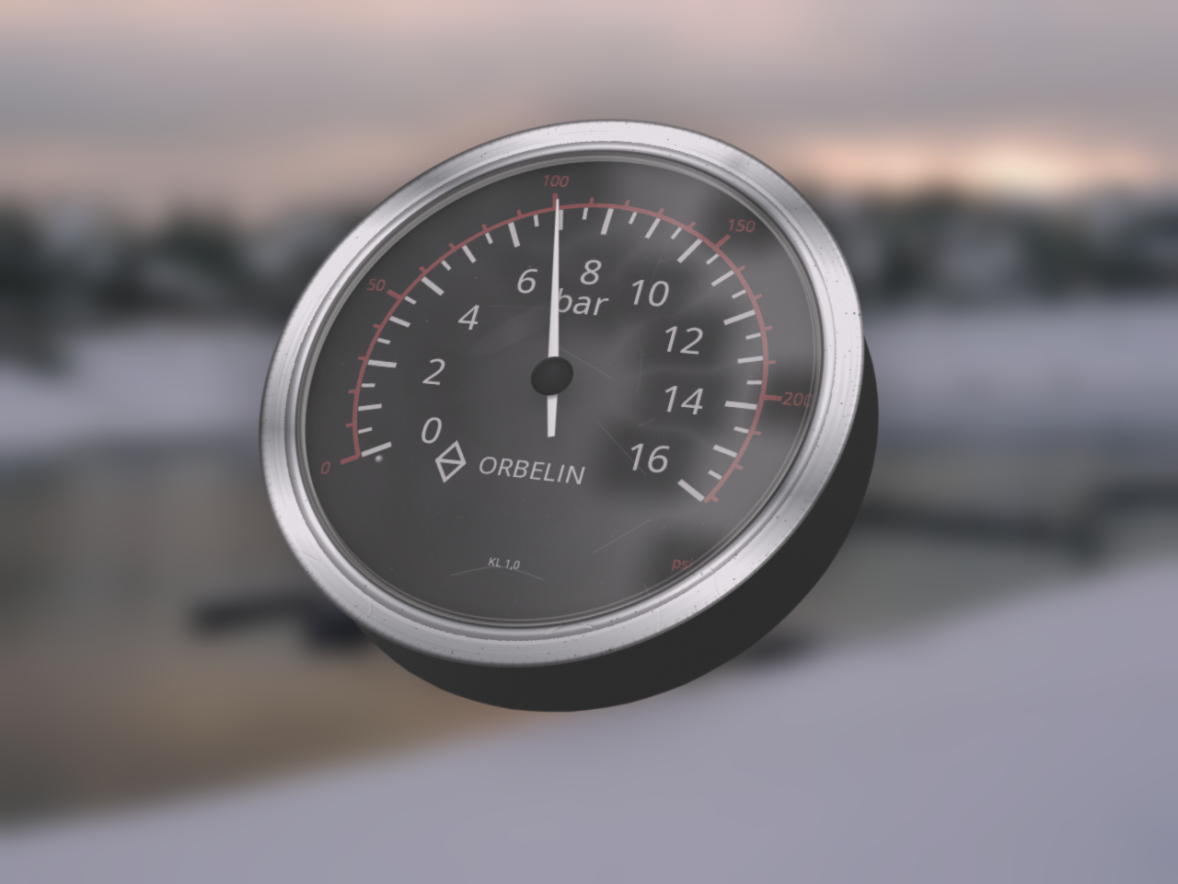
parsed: 7 bar
